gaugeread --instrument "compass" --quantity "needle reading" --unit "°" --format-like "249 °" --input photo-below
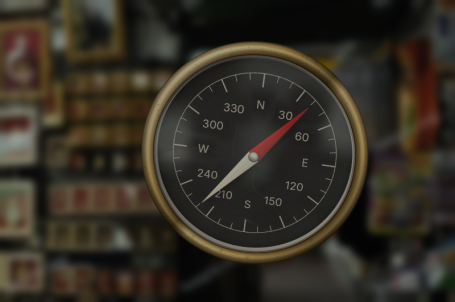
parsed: 40 °
